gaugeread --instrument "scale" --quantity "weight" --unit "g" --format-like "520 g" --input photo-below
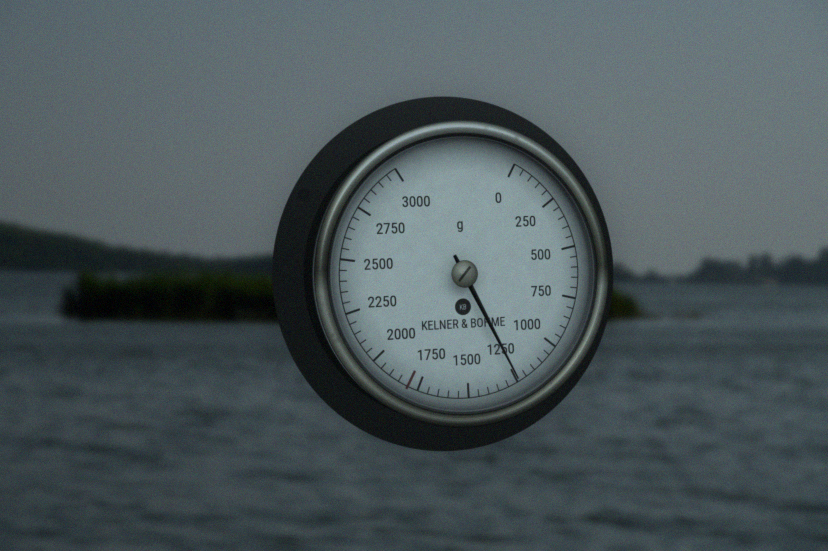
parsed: 1250 g
